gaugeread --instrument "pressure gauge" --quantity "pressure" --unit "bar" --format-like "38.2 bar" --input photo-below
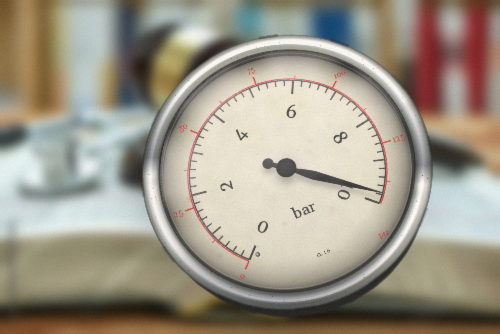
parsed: 9.8 bar
